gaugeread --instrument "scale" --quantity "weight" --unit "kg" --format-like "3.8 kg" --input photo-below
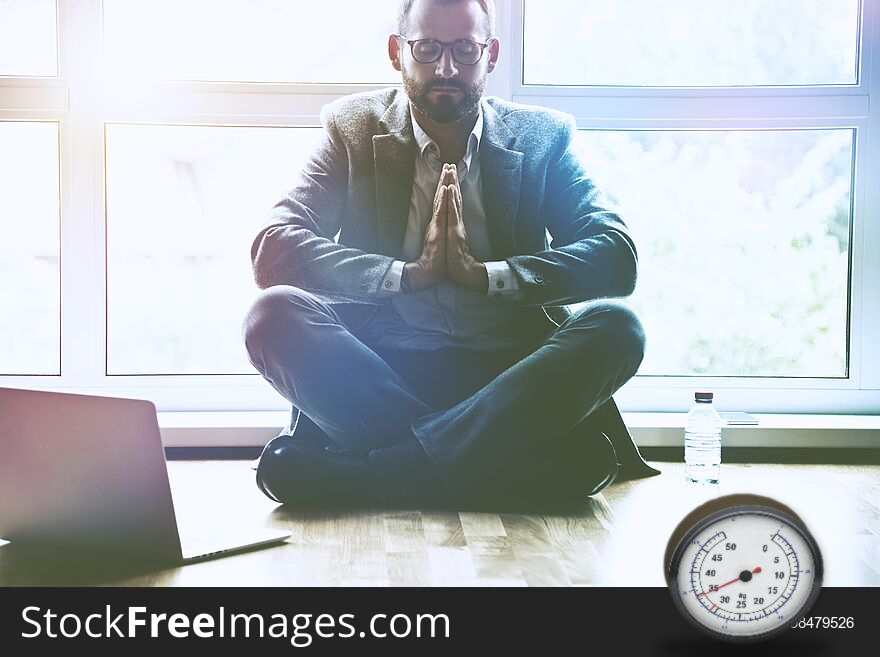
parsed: 35 kg
